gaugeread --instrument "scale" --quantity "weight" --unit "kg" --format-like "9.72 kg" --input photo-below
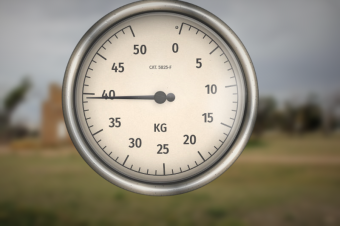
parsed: 39.5 kg
